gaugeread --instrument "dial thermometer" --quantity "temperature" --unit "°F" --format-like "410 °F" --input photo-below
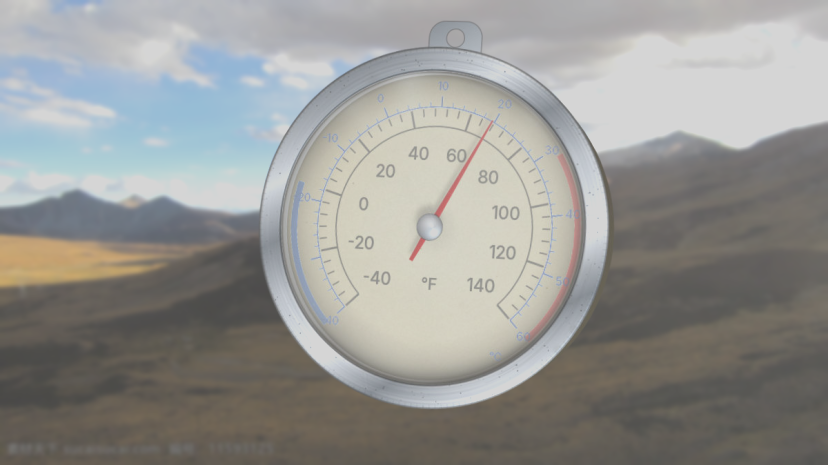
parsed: 68 °F
